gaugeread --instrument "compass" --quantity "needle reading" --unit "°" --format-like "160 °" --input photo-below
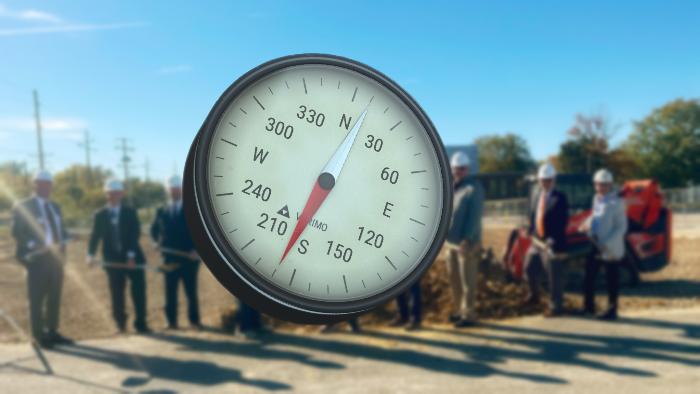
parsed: 190 °
